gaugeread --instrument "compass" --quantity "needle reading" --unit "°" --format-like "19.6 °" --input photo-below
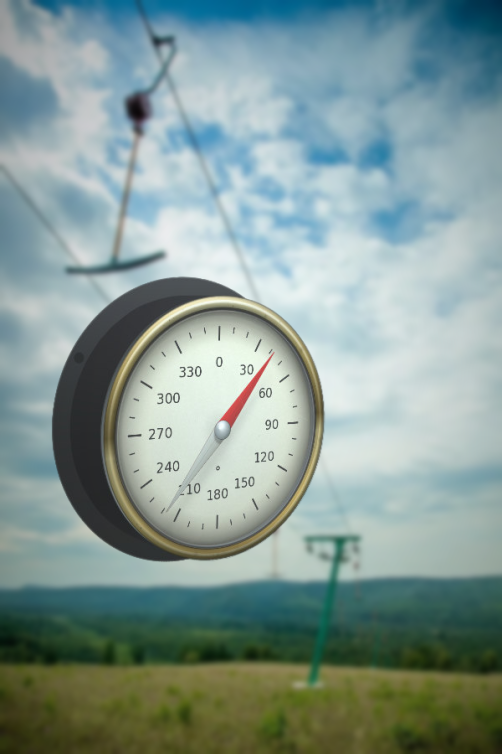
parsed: 40 °
